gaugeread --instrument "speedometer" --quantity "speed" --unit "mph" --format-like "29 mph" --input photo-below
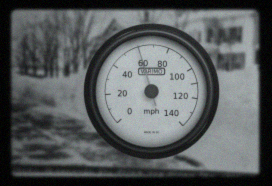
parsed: 60 mph
